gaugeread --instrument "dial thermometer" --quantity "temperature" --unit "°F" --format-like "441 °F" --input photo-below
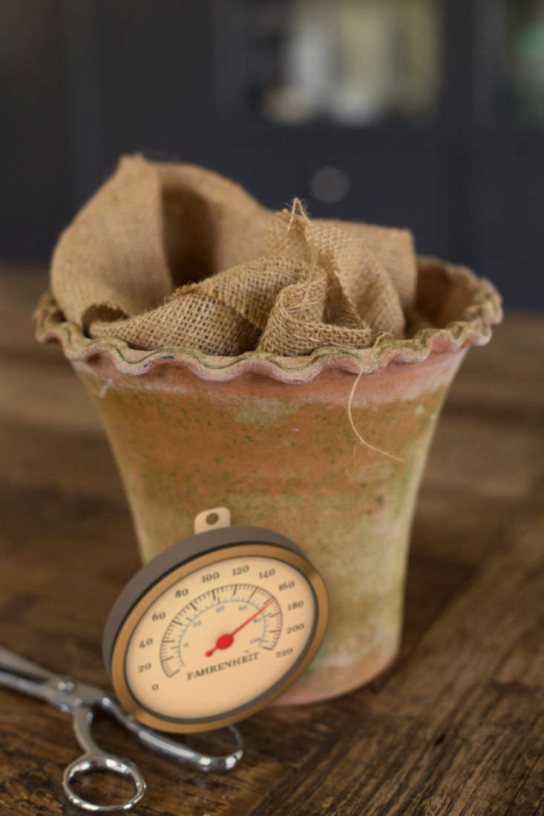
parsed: 160 °F
